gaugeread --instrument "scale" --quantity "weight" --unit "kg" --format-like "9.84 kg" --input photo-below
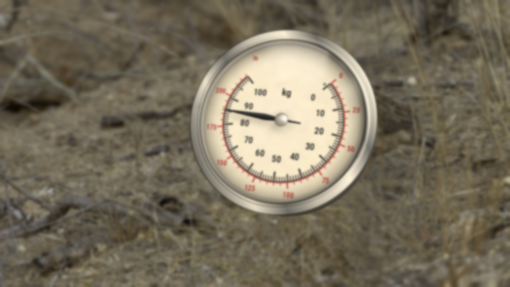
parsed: 85 kg
